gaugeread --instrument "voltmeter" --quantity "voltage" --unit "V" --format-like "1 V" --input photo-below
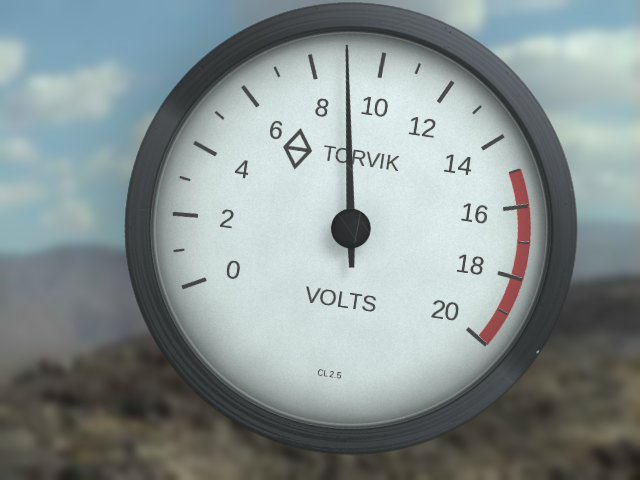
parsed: 9 V
